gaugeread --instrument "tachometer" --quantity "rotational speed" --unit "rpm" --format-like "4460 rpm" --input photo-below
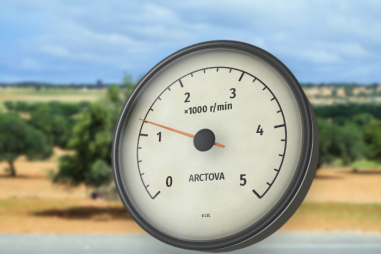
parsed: 1200 rpm
